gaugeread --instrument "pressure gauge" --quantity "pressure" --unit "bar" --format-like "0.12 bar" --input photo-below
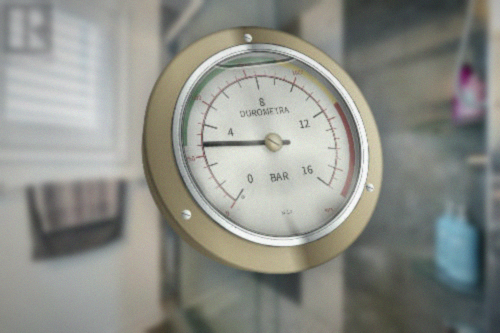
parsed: 3 bar
